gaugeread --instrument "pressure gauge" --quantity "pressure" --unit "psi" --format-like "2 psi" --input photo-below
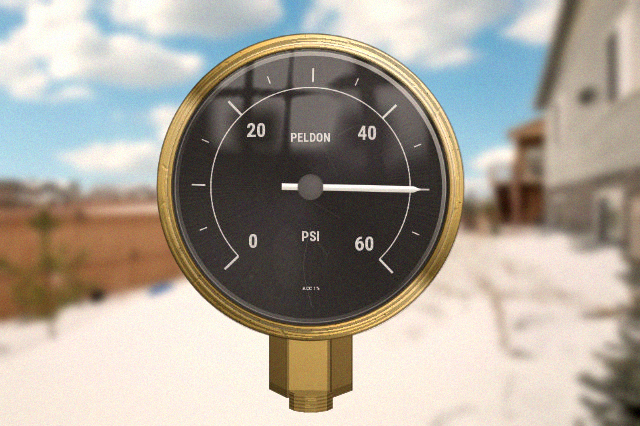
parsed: 50 psi
